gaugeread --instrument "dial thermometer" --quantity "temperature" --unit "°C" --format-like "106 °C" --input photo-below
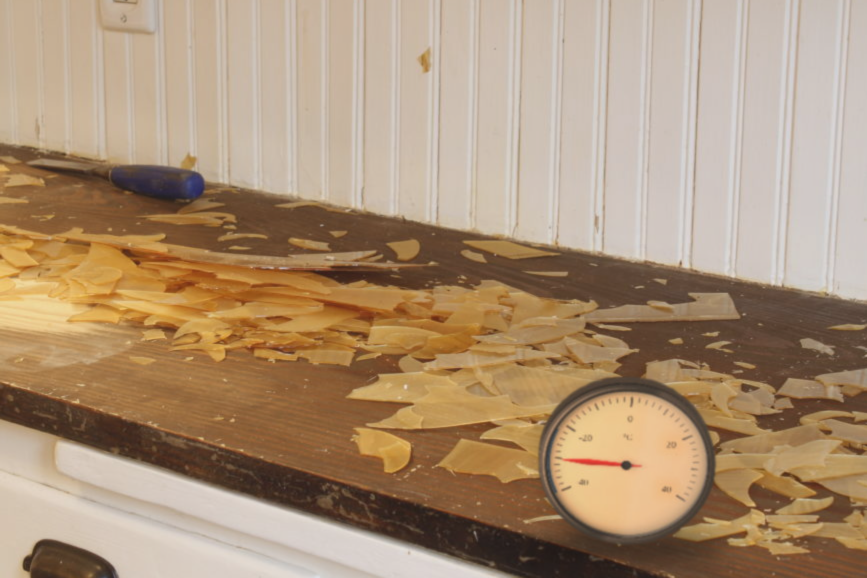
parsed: -30 °C
